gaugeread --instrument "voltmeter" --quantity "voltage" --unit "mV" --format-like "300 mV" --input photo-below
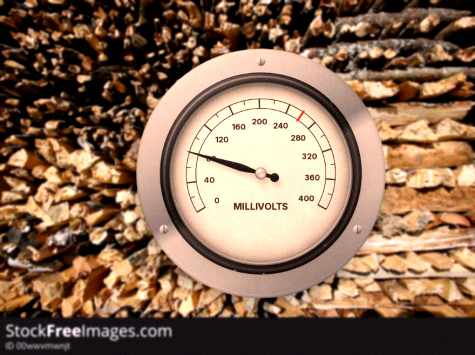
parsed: 80 mV
